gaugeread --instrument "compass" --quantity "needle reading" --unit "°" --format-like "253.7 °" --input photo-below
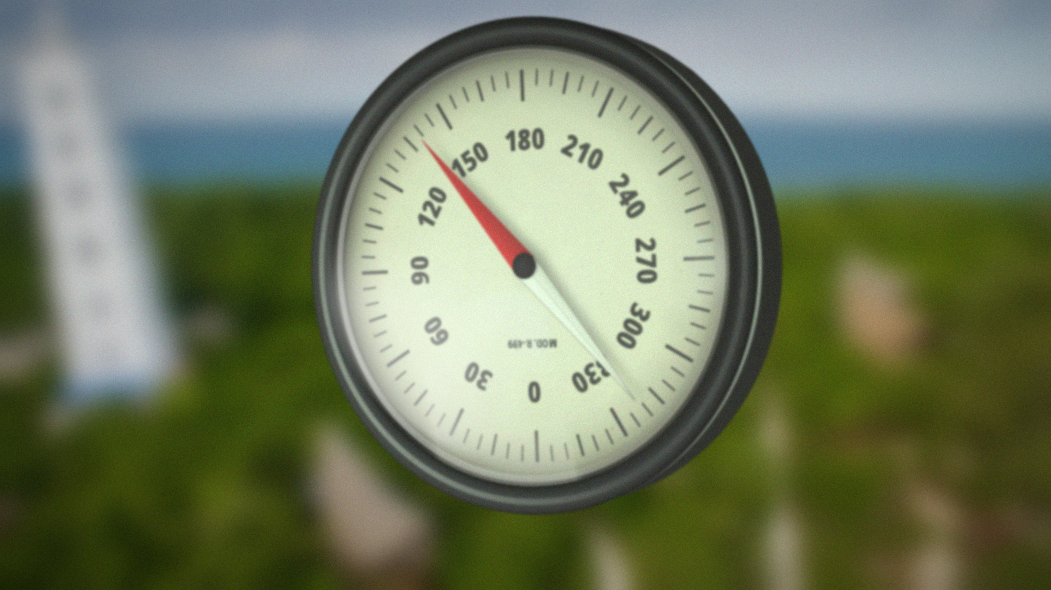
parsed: 140 °
